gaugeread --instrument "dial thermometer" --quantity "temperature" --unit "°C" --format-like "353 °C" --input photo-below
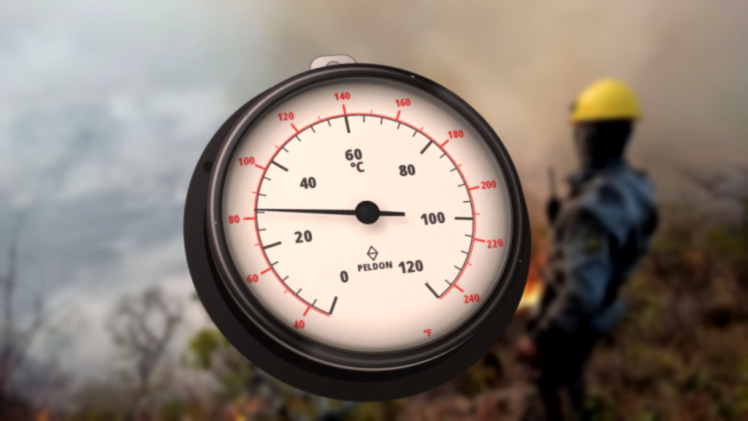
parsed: 28 °C
